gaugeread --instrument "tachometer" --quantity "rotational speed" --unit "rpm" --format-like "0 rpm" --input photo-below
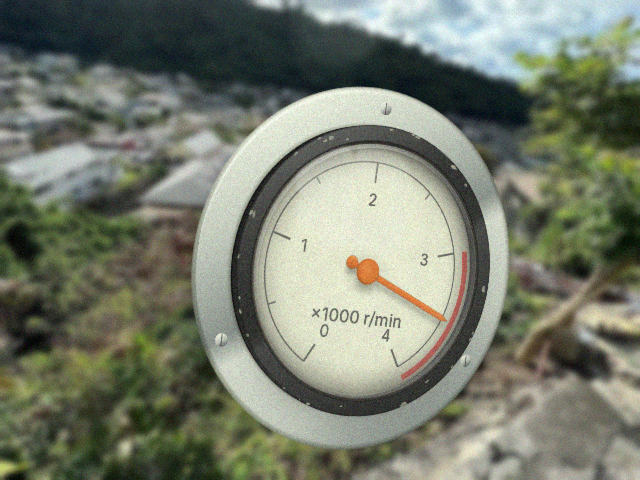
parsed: 3500 rpm
